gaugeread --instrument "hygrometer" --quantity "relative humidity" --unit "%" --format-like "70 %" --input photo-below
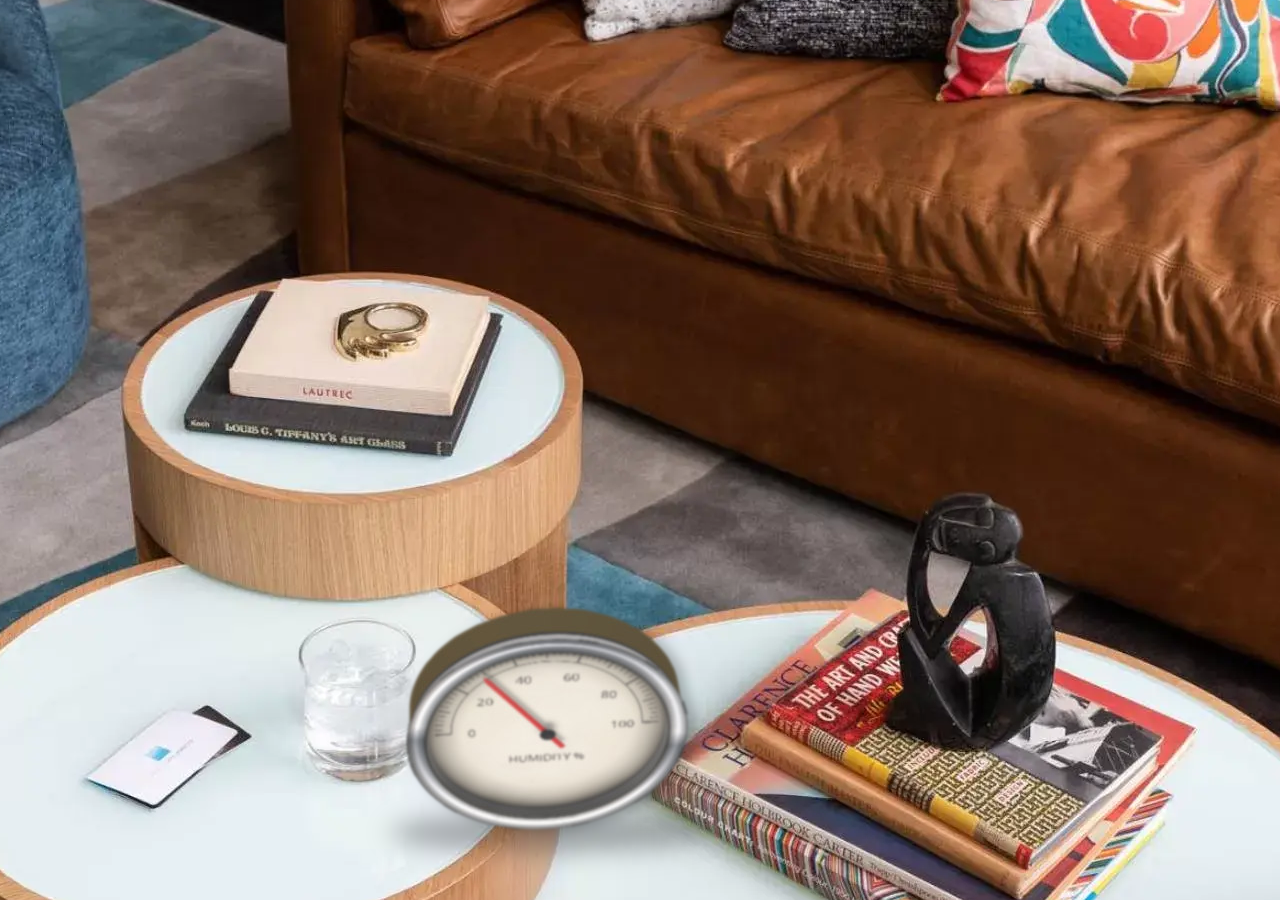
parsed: 30 %
